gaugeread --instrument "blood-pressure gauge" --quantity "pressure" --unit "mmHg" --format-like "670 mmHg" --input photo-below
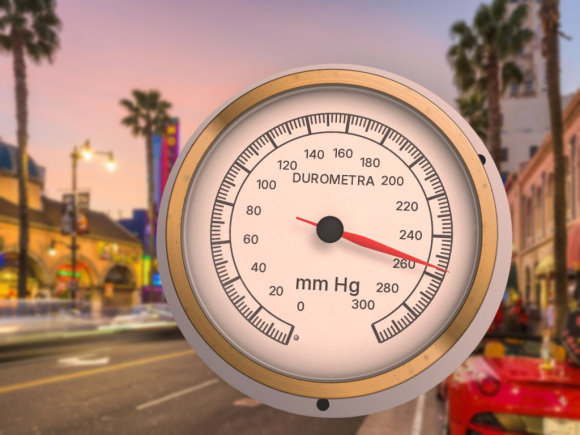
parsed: 256 mmHg
